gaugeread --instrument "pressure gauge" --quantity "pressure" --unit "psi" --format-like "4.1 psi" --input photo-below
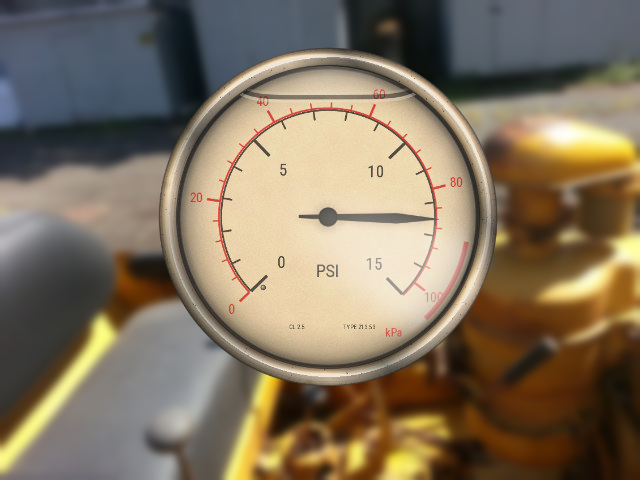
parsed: 12.5 psi
